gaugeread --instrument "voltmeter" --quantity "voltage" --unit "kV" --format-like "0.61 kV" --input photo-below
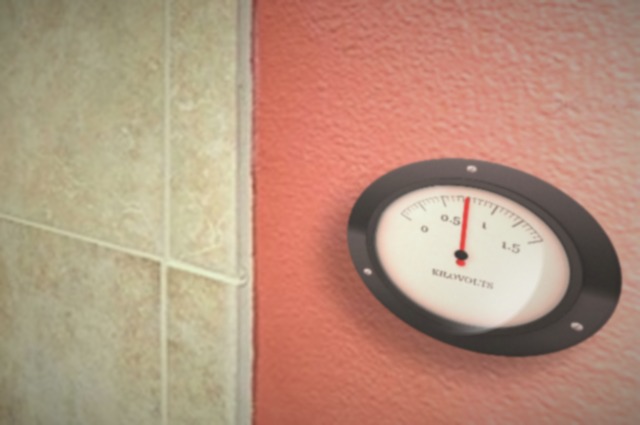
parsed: 0.75 kV
